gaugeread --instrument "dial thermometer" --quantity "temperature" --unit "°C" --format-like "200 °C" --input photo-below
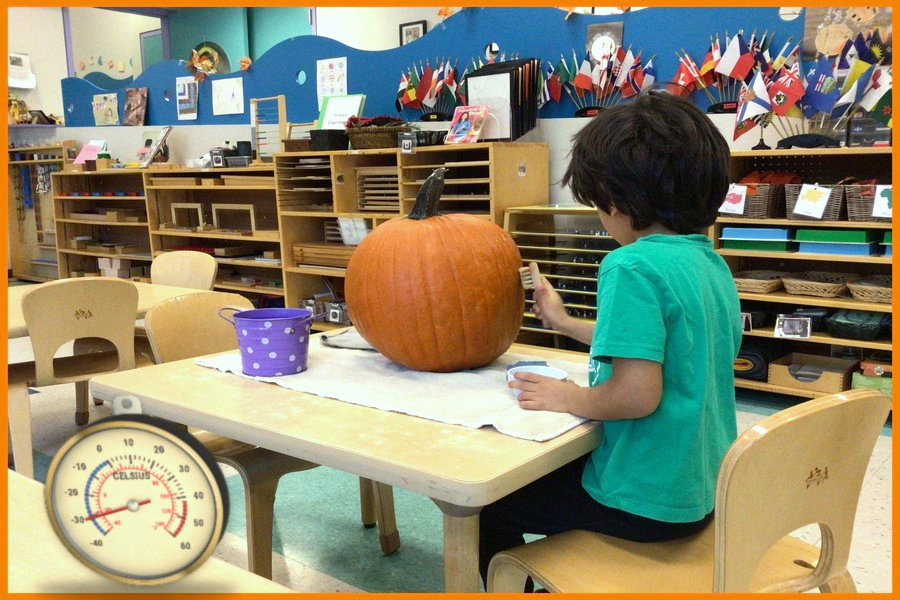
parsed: -30 °C
